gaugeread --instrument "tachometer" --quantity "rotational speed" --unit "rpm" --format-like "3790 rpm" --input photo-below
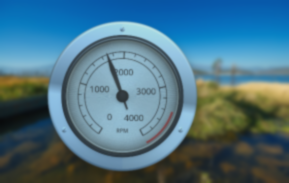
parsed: 1700 rpm
